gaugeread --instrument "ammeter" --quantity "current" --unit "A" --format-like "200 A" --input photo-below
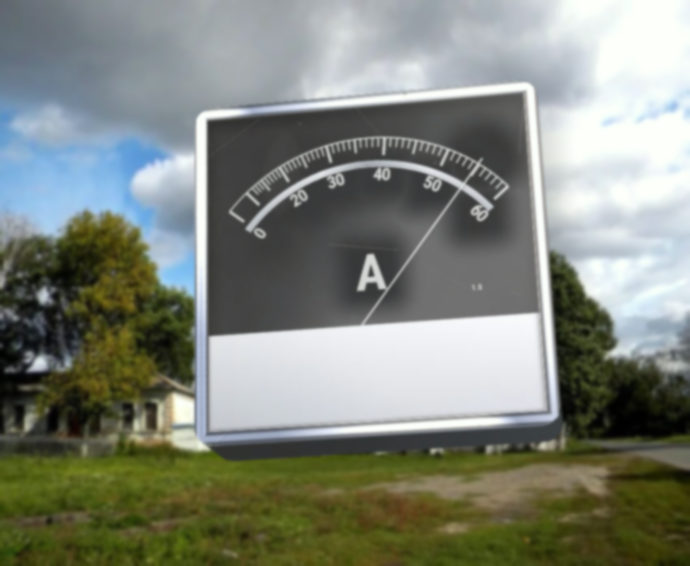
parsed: 55 A
